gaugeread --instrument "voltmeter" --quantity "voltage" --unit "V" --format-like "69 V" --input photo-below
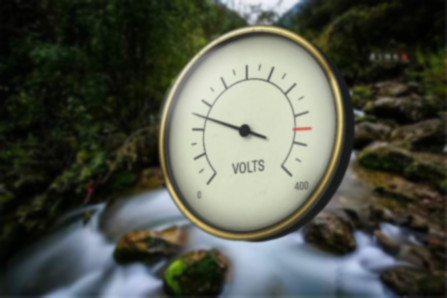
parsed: 100 V
